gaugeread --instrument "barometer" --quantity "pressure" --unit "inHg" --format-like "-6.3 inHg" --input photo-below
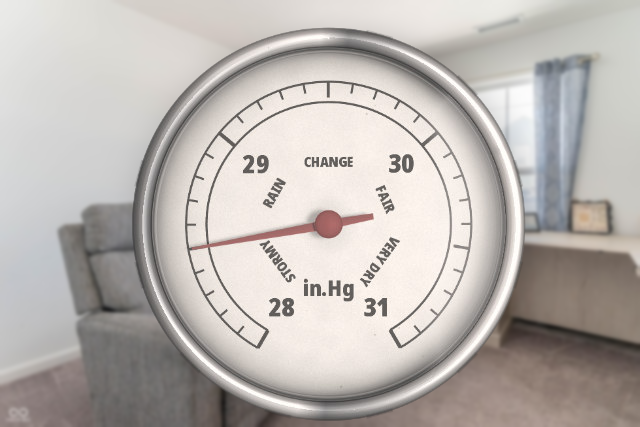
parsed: 28.5 inHg
